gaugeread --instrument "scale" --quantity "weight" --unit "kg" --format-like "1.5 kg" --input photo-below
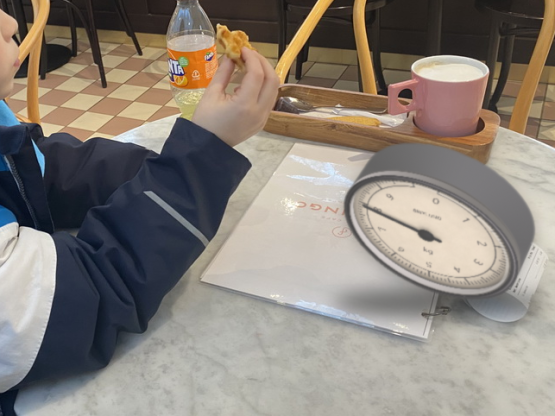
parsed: 8 kg
